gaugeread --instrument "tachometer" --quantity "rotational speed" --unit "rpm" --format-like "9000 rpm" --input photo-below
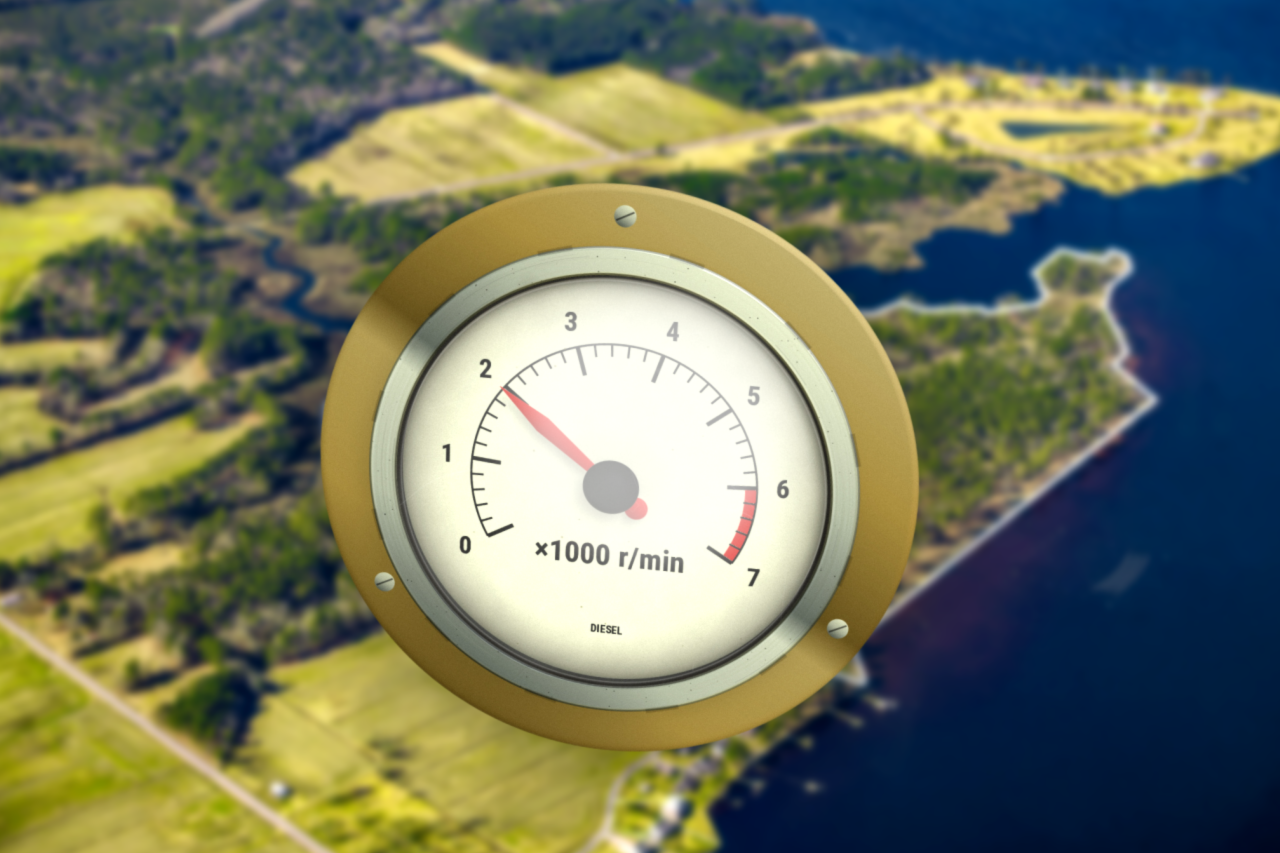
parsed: 2000 rpm
